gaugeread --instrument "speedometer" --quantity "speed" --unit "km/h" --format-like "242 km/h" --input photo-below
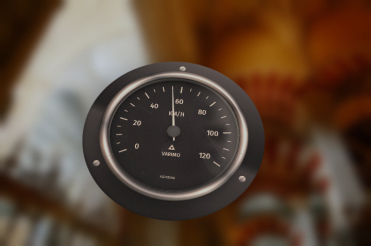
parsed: 55 km/h
